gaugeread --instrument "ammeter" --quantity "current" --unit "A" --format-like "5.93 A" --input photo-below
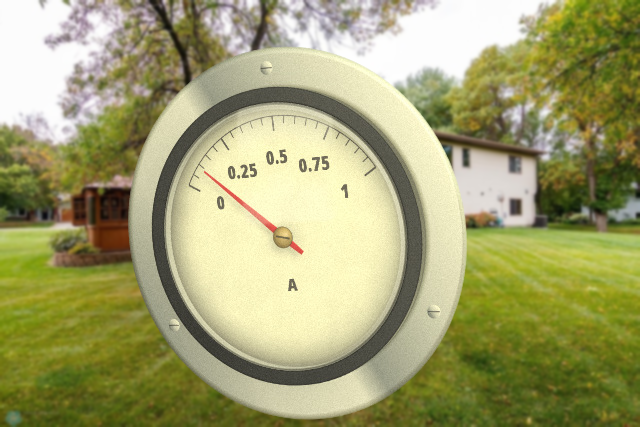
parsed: 0.1 A
